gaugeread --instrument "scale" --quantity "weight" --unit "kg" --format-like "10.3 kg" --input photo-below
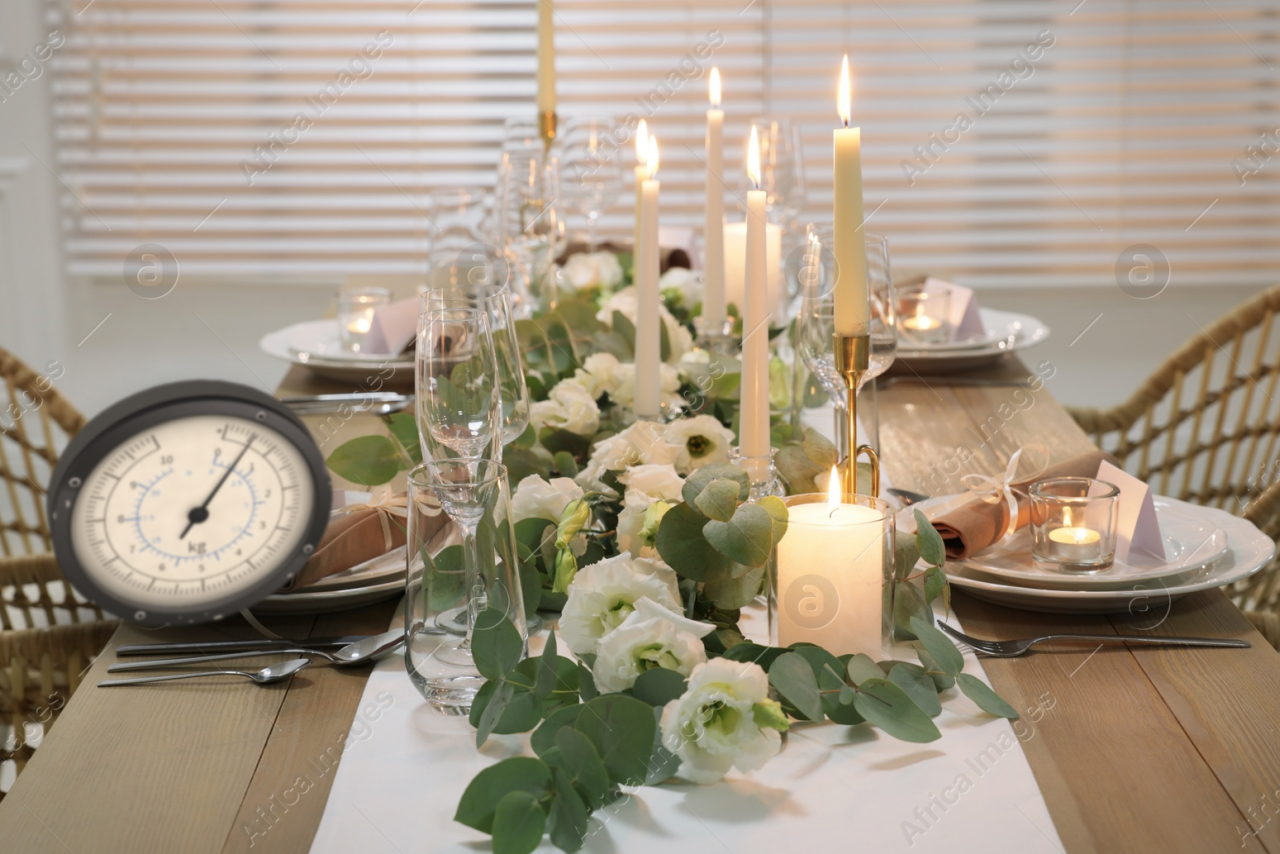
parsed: 0.5 kg
